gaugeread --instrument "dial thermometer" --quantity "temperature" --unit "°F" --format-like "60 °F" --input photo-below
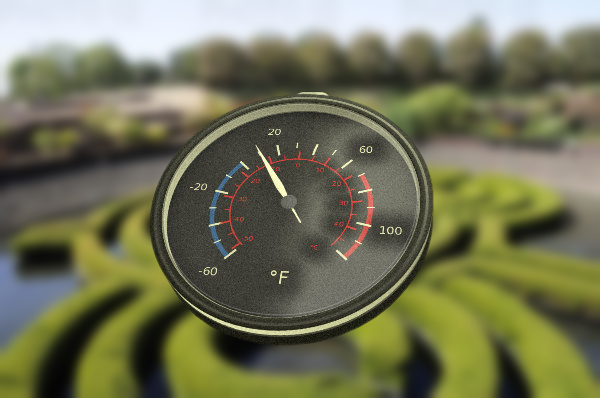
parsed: 10 °F
